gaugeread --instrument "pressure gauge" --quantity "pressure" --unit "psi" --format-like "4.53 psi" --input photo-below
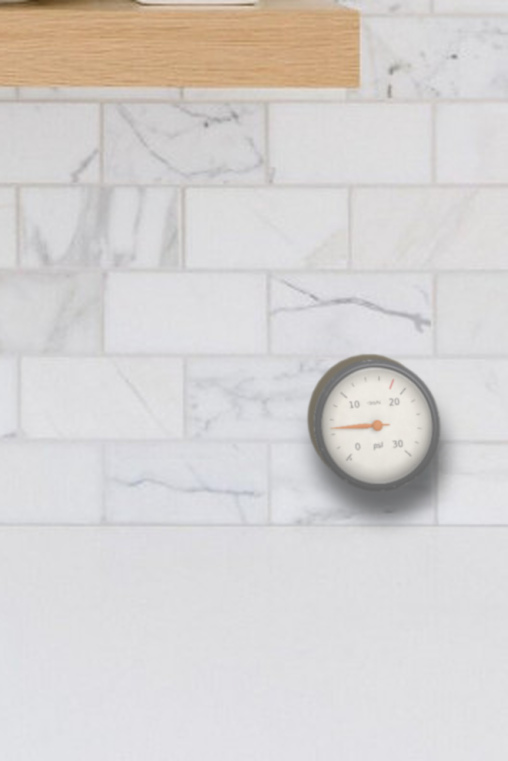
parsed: 5 psi
